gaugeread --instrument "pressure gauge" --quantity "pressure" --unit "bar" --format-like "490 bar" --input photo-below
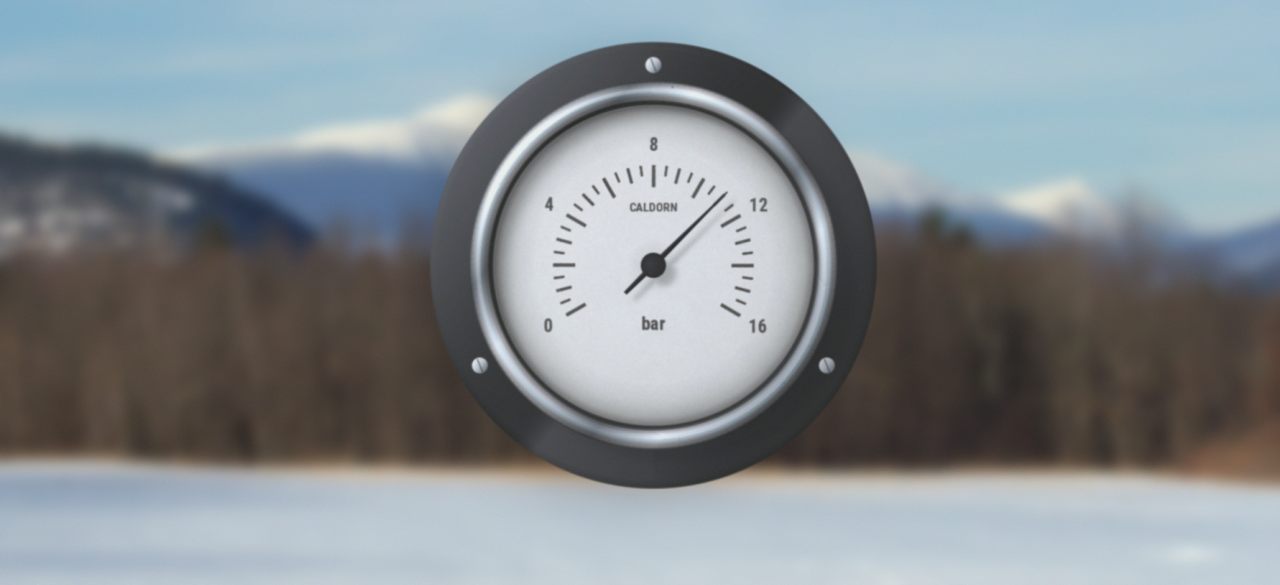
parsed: 11 bar
